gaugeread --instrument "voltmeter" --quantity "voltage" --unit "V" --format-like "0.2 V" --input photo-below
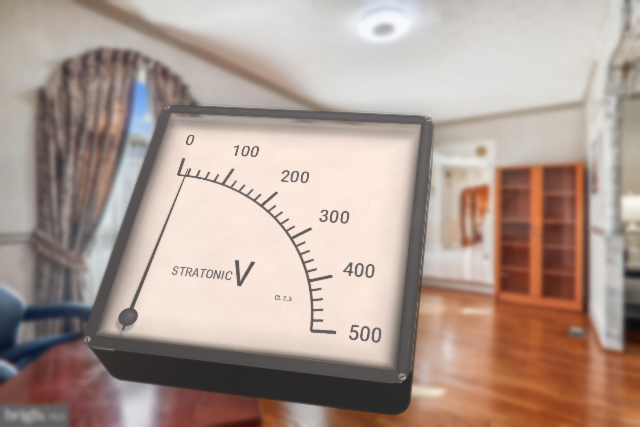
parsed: 20 V
